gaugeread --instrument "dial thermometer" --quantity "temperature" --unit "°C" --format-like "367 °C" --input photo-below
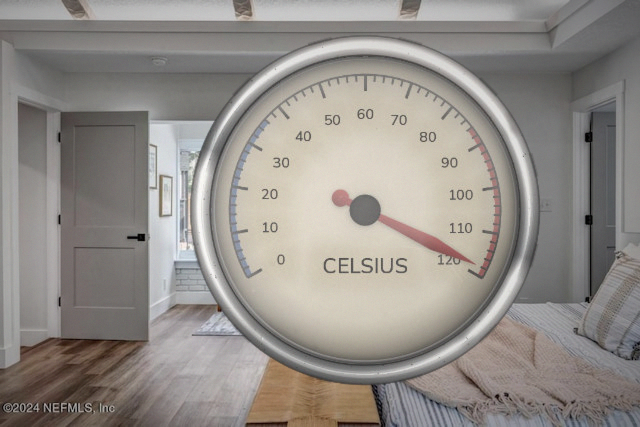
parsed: 118 °C
